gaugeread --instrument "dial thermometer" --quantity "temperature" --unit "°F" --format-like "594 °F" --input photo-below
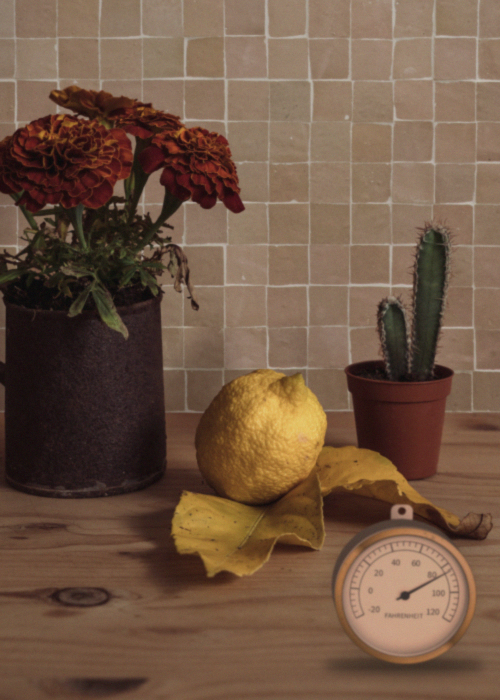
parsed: 84 °F
